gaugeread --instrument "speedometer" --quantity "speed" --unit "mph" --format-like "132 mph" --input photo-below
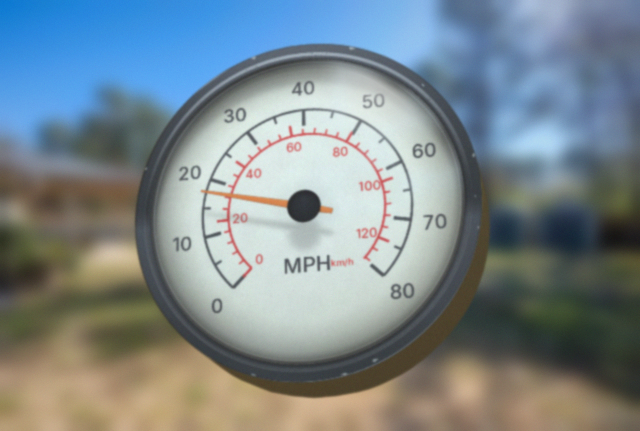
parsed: 17.5 mph
